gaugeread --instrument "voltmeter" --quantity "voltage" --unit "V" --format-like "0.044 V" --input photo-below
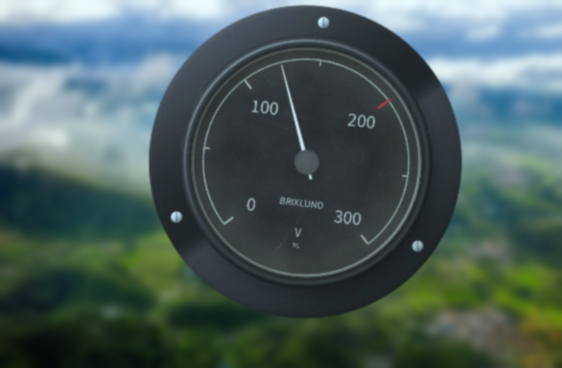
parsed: 125 V
